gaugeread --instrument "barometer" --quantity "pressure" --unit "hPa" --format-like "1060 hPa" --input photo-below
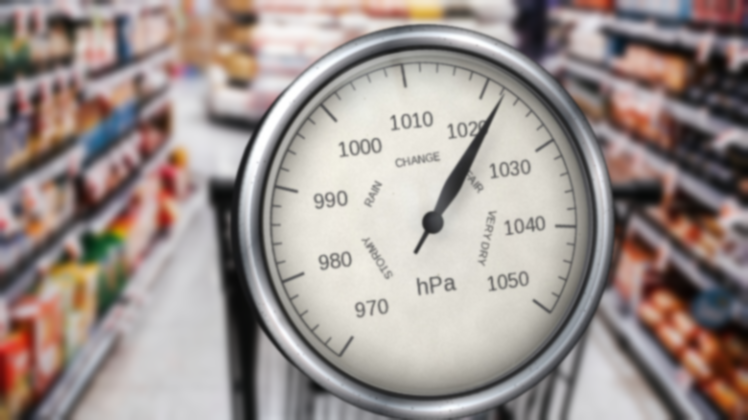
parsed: 1022 hPa
